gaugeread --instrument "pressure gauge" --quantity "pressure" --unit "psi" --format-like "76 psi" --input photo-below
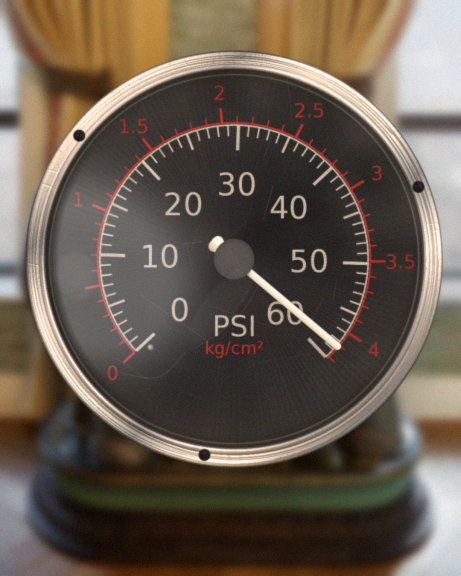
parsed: 58.5 psi
